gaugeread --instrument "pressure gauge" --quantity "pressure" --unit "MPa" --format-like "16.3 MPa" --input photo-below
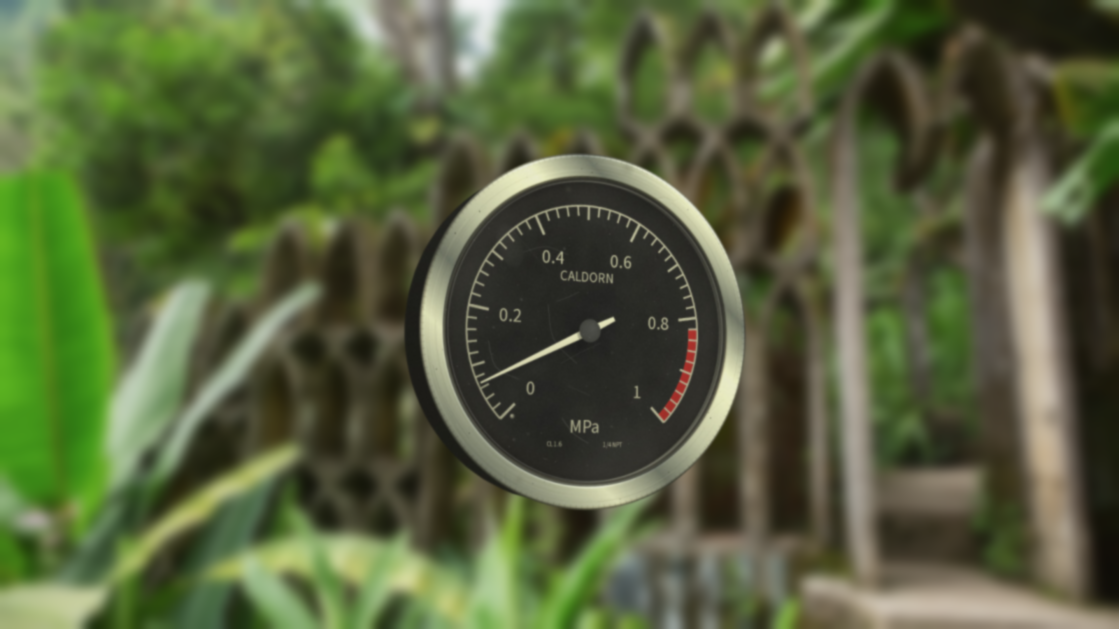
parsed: 0.07 MPa
